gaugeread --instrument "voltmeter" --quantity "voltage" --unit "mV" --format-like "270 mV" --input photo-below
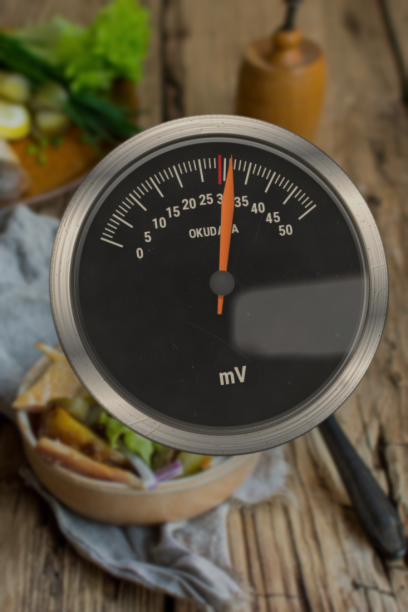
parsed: 31 mV
